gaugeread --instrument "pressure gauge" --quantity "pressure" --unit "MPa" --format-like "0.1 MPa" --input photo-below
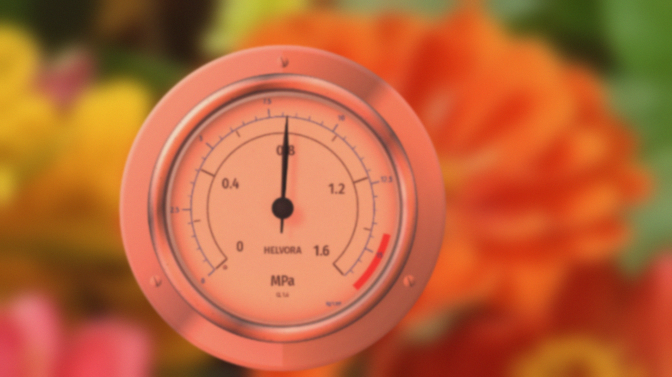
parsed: 0.8 MPa
